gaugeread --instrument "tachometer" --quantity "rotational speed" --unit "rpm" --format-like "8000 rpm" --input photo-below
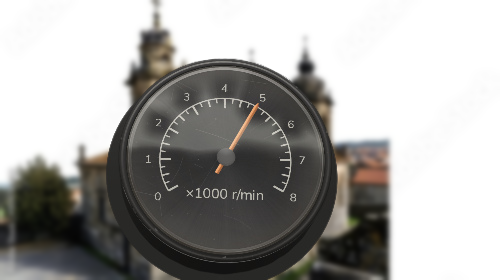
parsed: 5000 rpm
